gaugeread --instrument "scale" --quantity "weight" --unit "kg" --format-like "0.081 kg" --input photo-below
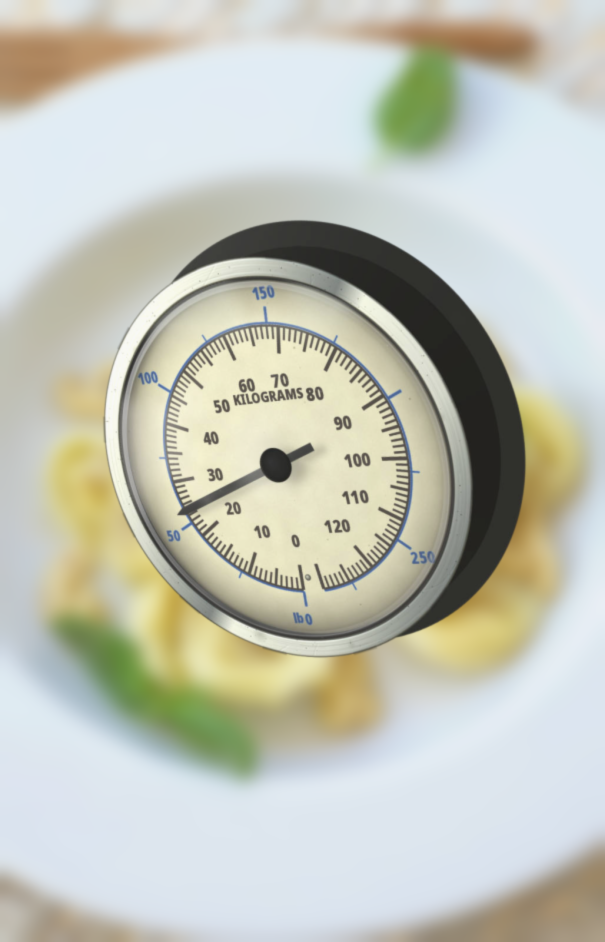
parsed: 25 kg
